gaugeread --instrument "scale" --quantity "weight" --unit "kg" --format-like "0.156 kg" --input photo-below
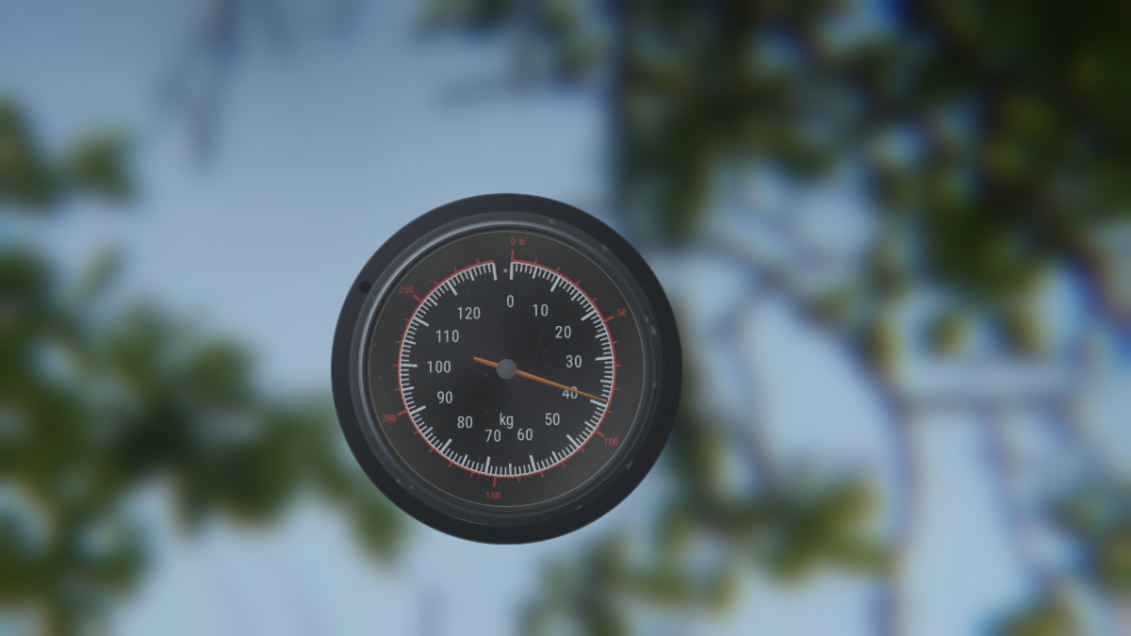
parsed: 39 kg
